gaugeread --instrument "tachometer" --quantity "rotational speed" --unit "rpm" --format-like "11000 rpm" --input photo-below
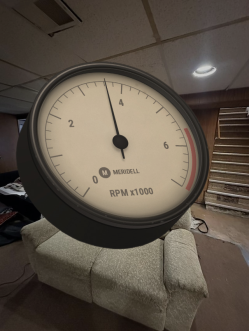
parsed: 3600 rpm
